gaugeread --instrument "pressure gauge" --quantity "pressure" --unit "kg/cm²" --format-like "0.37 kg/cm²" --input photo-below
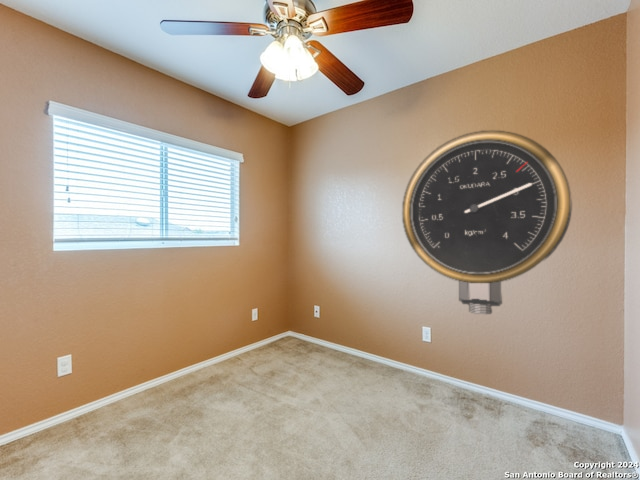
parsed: 3 kg/cm²
